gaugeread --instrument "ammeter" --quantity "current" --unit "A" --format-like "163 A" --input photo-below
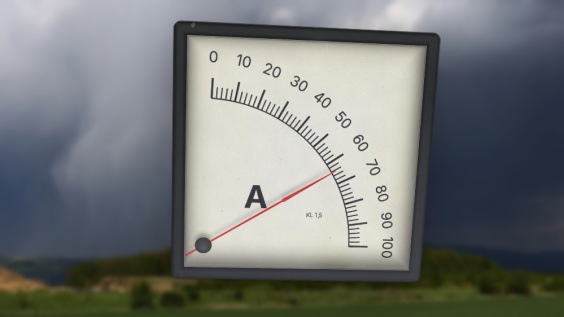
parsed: 64 A
